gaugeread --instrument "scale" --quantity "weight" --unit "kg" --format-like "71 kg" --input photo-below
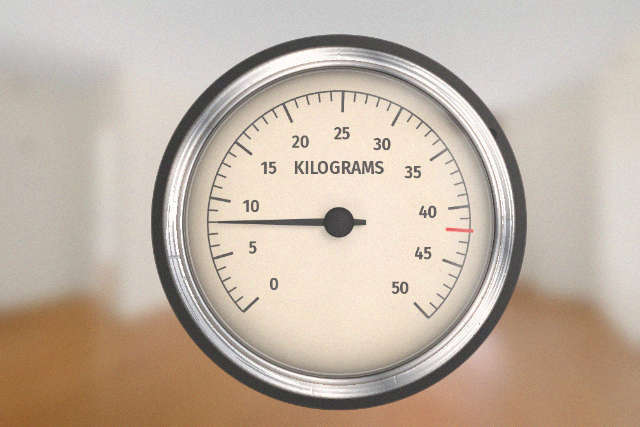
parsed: 8 kg
